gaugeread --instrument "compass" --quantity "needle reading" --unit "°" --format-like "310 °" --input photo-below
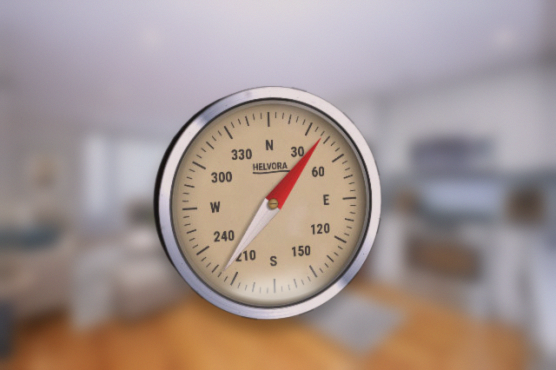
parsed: 40 °
